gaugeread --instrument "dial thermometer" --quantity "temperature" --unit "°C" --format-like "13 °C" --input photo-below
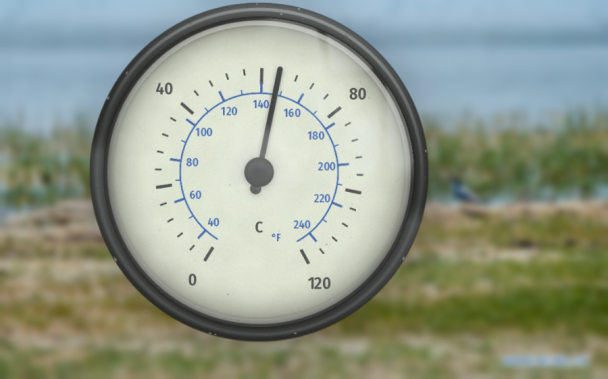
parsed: 64 °C
